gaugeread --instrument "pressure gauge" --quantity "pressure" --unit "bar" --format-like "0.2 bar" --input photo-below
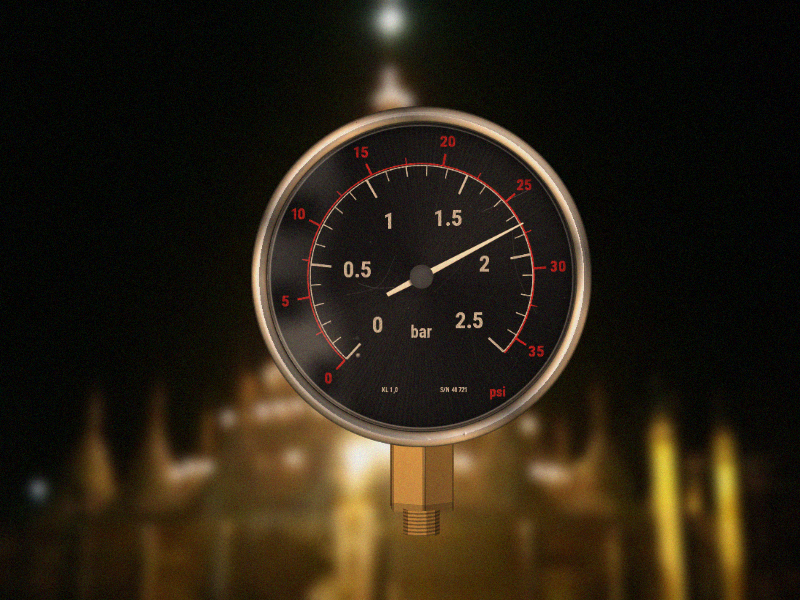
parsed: 1.85 bar
